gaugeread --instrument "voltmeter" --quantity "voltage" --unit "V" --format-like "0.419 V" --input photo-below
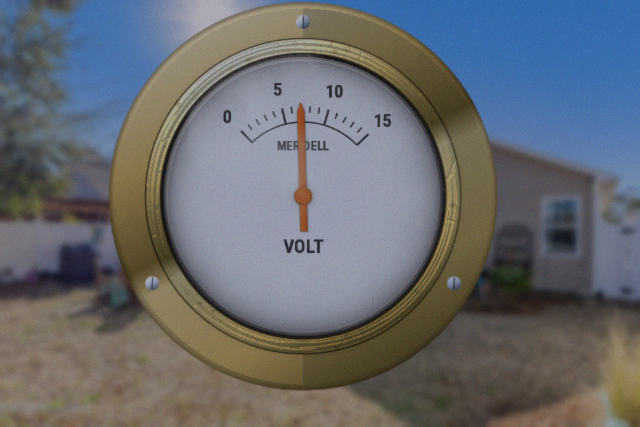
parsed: 7 V
